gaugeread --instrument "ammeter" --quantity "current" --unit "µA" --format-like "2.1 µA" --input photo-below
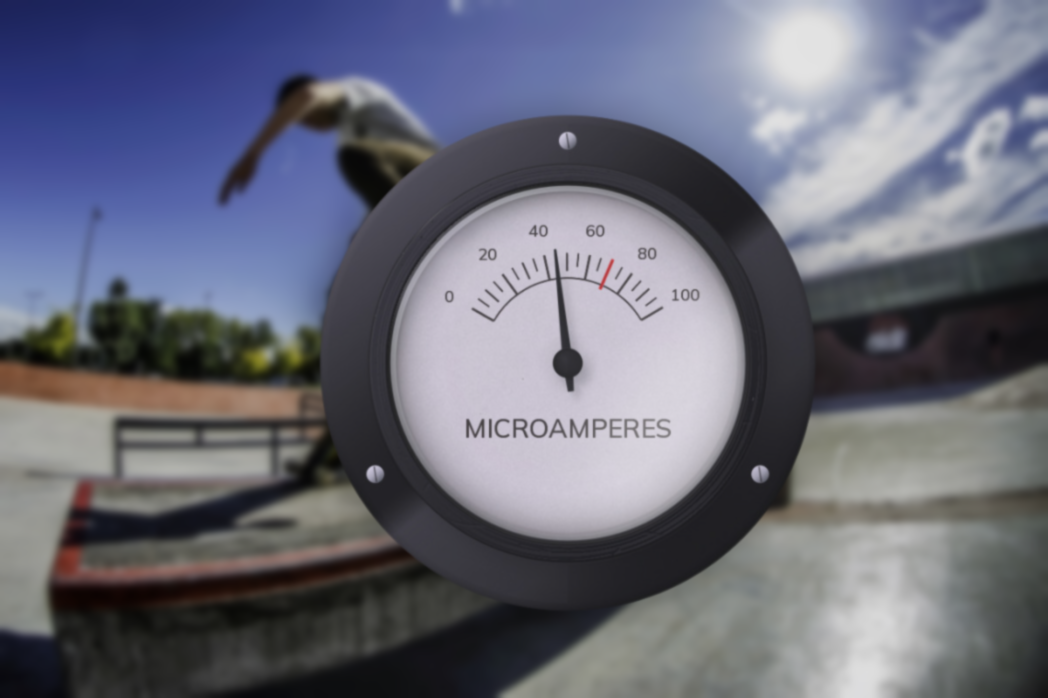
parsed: 45 µA
